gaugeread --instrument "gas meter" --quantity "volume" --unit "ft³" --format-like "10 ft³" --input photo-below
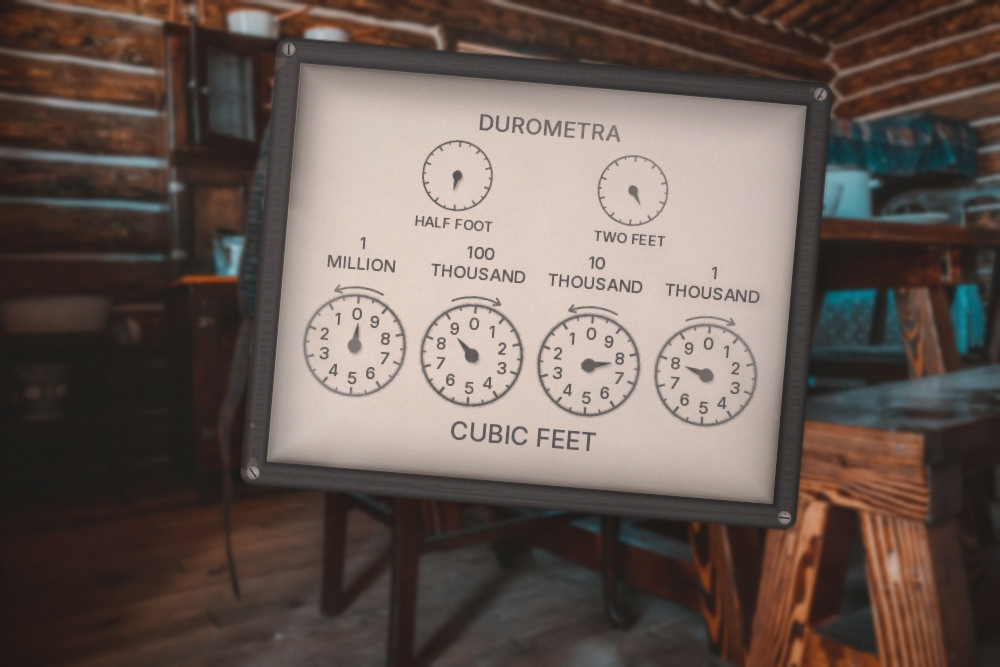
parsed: 987800 ft³
